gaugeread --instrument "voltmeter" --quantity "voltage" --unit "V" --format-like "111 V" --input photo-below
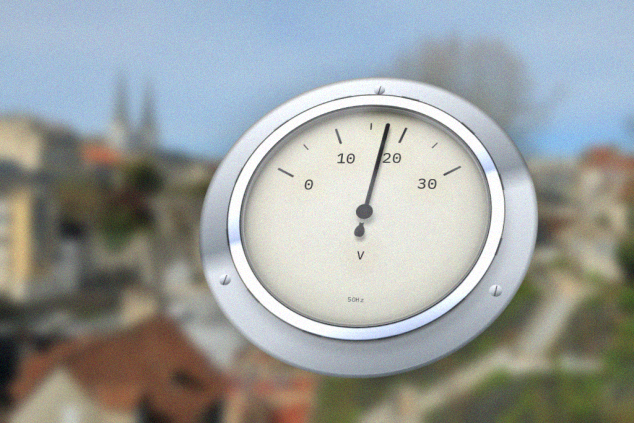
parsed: 17.5 V
